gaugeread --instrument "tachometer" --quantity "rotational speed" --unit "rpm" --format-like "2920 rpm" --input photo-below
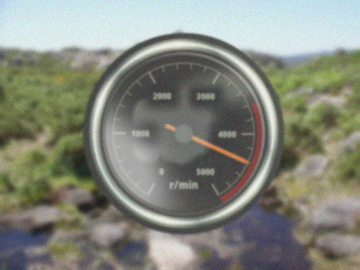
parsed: 4400 rpm
